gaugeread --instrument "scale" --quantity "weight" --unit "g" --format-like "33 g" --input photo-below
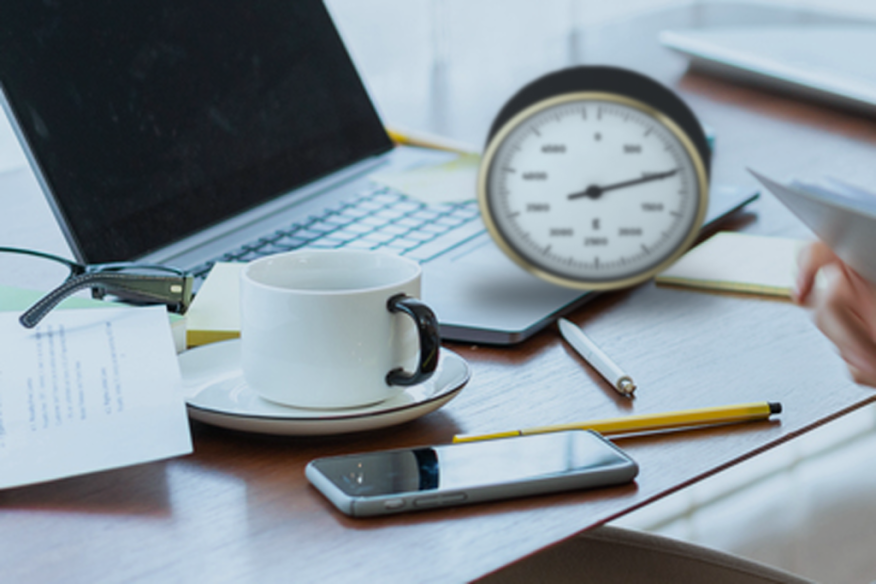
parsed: 1000 g
